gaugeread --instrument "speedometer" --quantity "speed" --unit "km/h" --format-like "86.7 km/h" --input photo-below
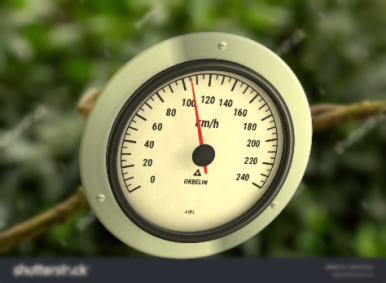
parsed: 105 km/h
